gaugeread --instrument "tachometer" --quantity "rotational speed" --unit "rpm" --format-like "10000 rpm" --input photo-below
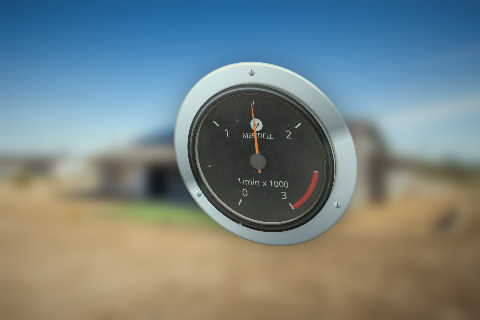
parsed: 1500 rpm
